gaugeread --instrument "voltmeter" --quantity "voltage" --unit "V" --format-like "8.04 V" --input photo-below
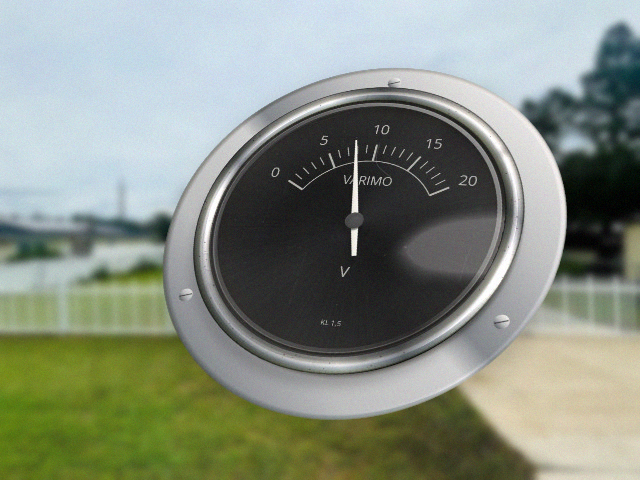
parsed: 8 V
